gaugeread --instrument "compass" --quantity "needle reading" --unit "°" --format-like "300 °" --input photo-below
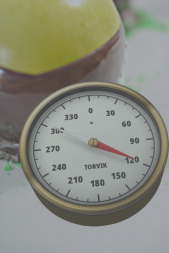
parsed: 120 °
